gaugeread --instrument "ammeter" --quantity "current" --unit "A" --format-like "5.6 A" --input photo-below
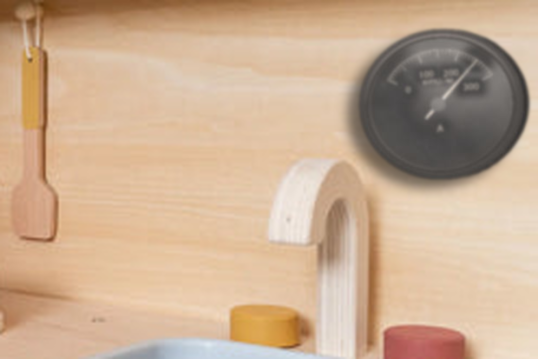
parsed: 250 A
